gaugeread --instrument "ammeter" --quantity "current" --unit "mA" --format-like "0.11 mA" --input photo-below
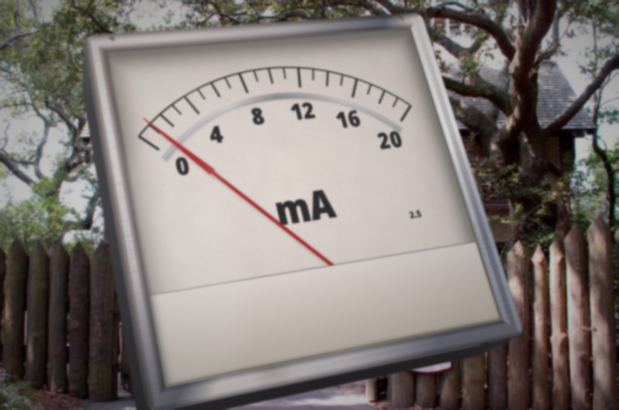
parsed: 1 mA
